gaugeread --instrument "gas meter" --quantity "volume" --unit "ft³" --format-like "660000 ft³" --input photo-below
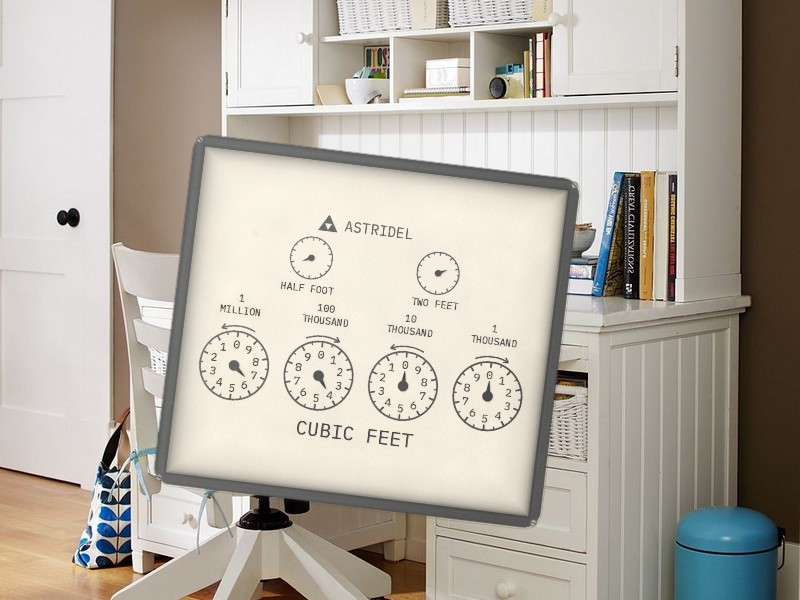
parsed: 640000 ft³
